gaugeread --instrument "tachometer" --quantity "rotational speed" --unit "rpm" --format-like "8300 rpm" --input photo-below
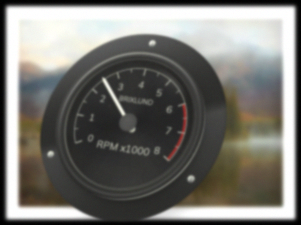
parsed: 2500 rpm
